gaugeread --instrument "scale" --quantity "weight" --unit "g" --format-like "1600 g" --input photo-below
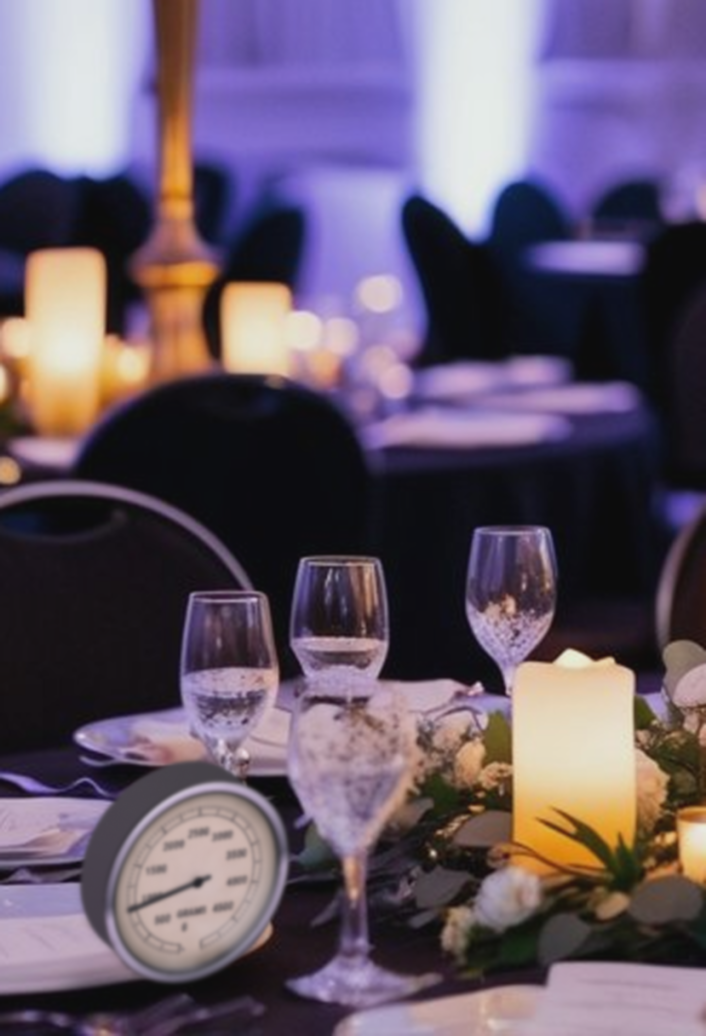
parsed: 1000 g
